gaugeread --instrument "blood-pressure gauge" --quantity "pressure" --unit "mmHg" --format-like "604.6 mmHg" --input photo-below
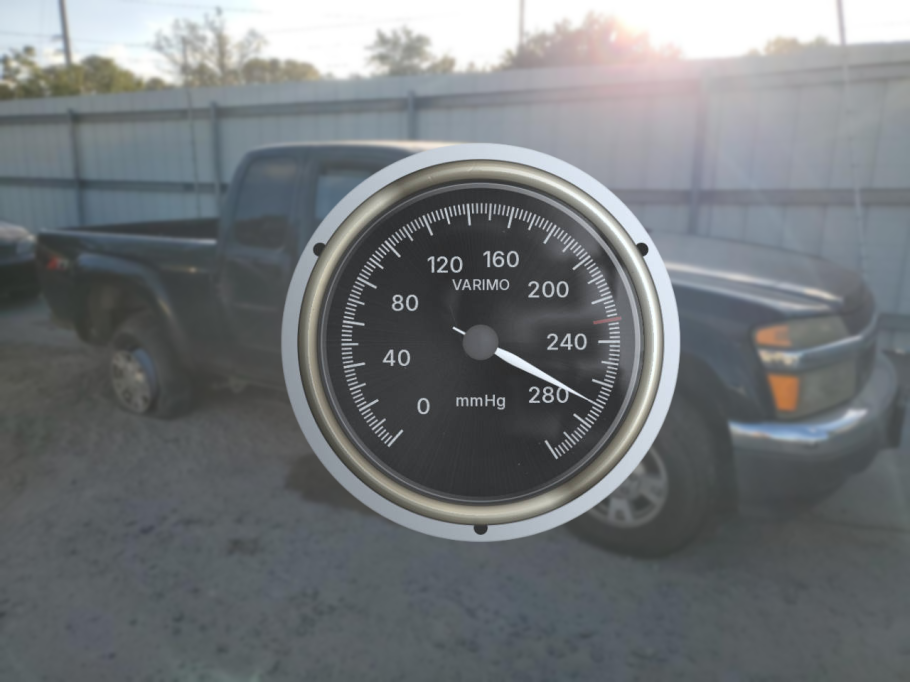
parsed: 270 mmHg
